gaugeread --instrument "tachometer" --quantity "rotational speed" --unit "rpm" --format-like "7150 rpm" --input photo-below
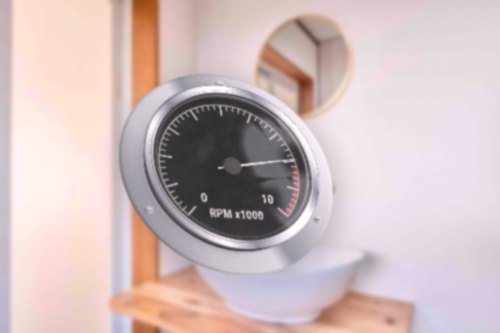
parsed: 8000 rpm
